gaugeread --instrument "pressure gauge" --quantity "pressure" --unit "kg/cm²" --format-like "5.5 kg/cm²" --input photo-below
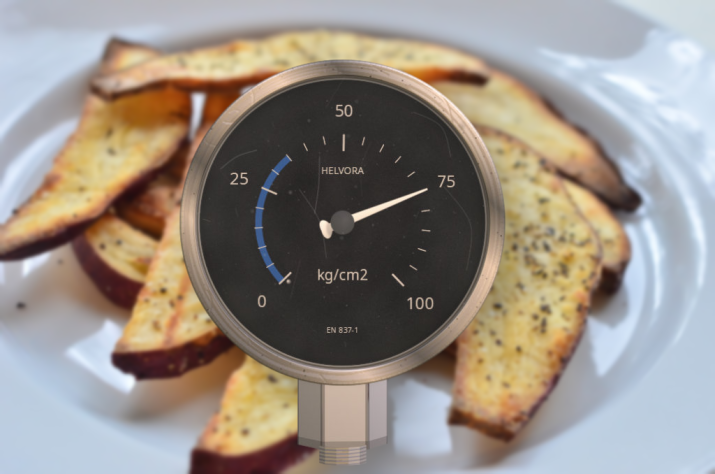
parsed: 75 kg/cm²
